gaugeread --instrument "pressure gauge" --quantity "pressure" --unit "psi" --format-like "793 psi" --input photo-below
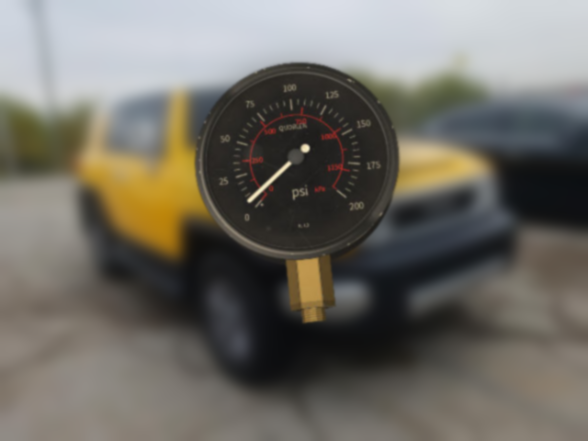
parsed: 5 psi
